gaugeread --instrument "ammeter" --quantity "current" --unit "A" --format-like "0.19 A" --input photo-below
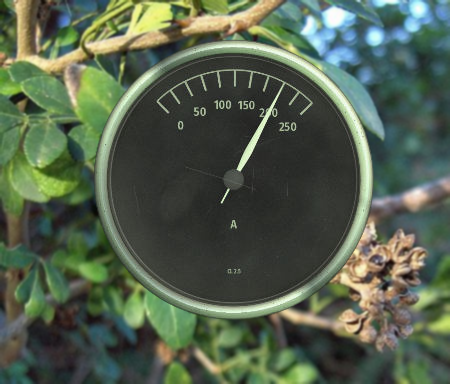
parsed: 200 A
